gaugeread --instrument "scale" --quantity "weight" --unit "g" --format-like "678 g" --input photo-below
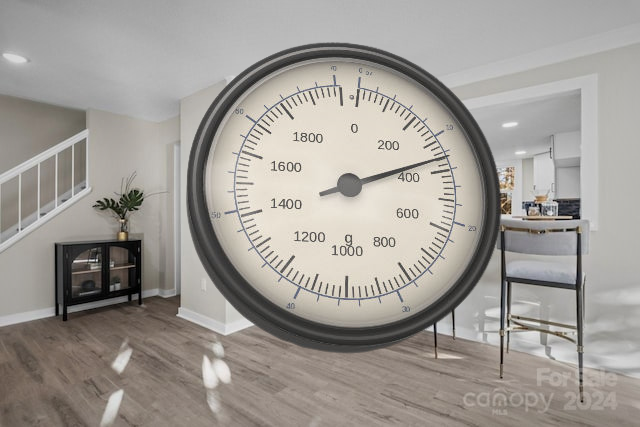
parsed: 360 g
